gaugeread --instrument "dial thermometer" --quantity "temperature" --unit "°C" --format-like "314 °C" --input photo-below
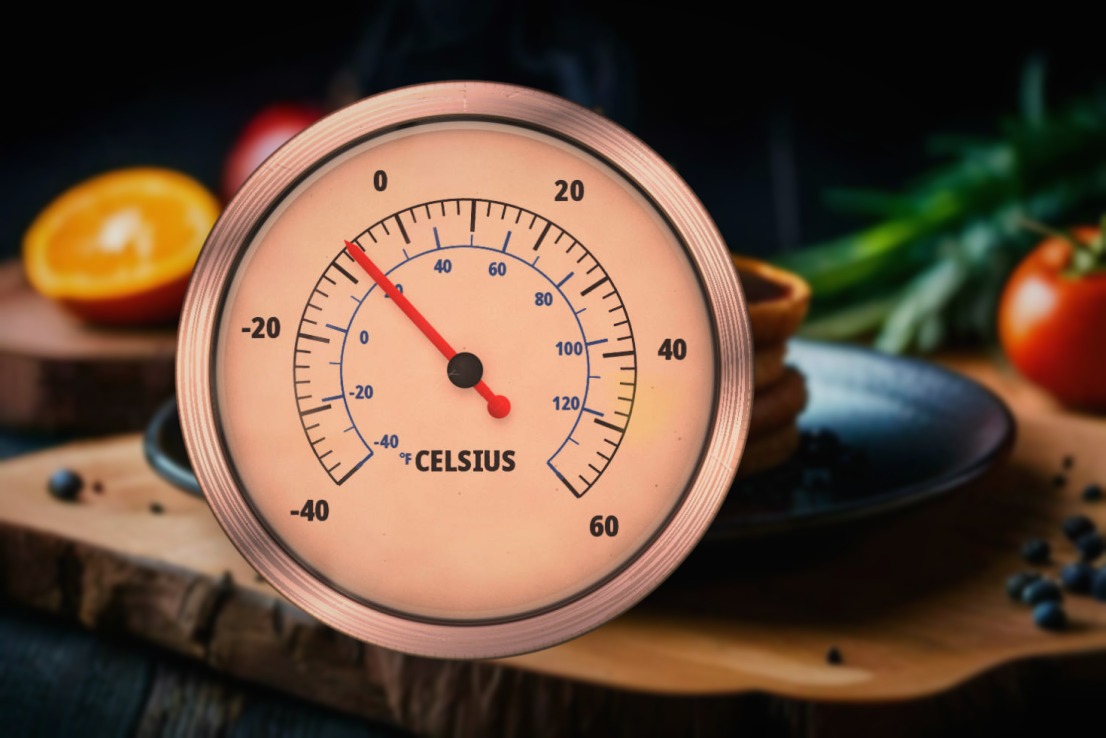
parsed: -7 °C
